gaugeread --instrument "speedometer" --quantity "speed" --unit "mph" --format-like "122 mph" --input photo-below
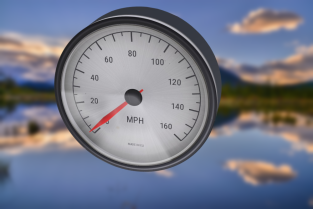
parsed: 2.5 mph
